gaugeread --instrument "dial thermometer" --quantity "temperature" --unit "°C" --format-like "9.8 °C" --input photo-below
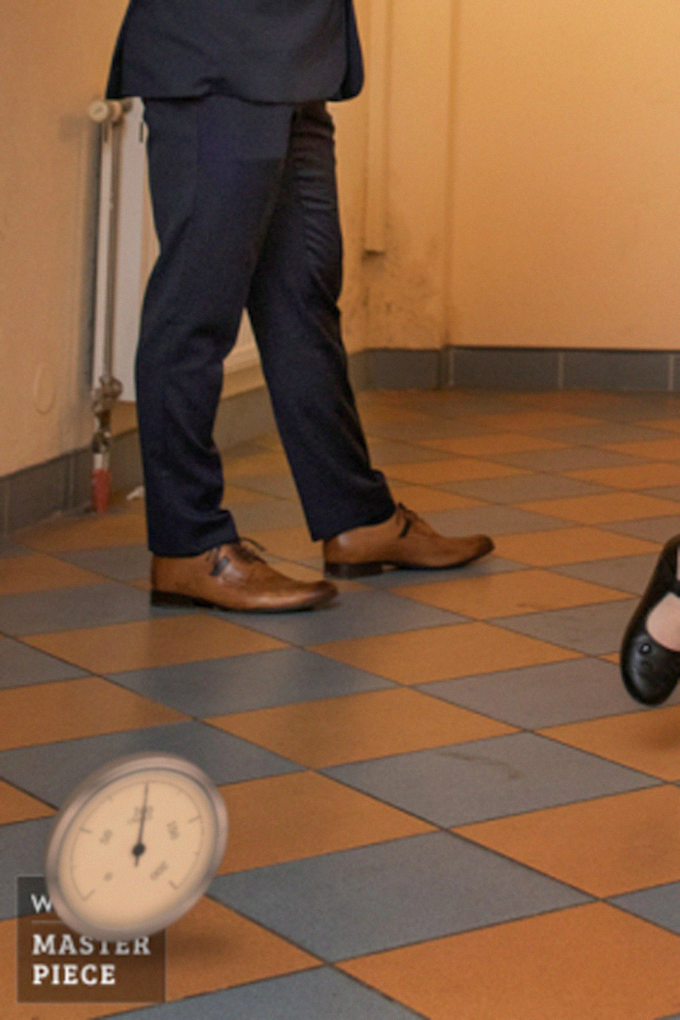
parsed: 100 °C
